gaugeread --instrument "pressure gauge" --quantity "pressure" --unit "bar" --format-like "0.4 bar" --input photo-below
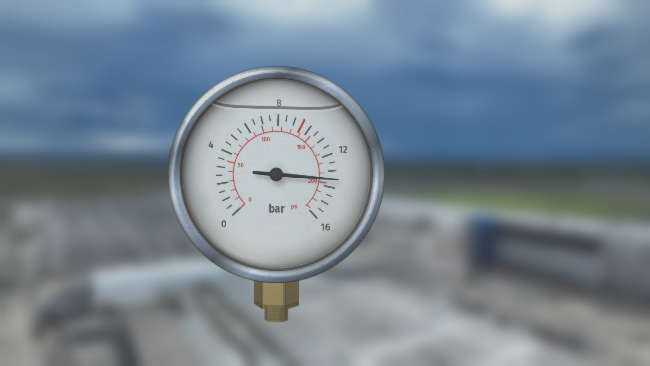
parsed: 13.5 bar
